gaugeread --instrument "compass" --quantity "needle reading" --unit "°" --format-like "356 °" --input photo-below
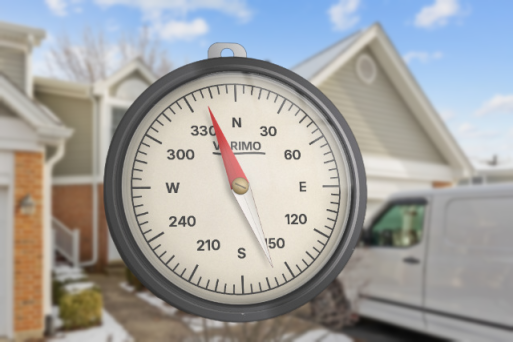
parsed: 340 °
